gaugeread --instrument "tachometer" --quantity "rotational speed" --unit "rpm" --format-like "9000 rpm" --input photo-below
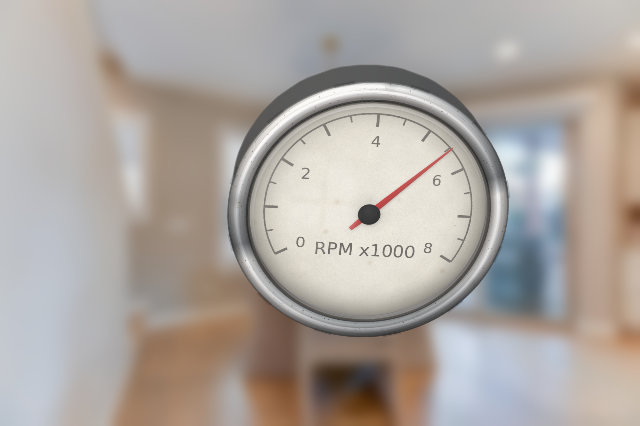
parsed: 5500 rpm
